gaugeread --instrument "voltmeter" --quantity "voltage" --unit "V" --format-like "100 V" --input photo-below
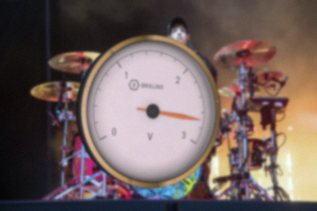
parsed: 2.7 V
